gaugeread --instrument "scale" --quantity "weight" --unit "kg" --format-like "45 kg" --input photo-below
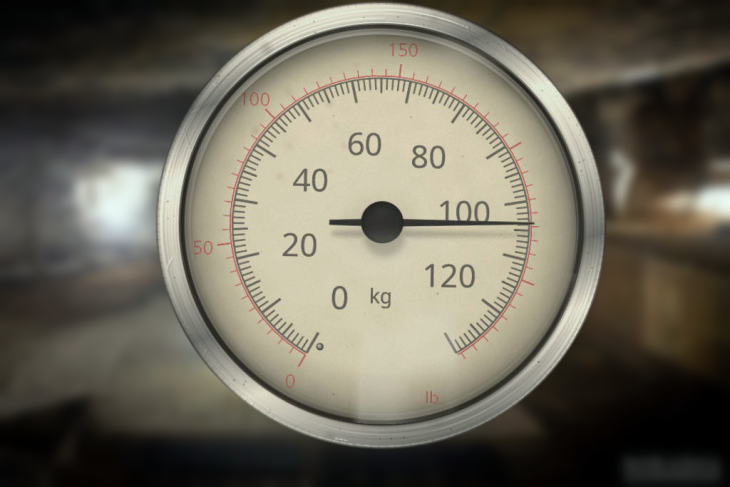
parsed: 104 kg
